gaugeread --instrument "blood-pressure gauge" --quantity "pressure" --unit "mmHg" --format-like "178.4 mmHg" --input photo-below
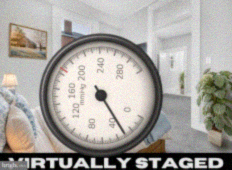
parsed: 30 mmHg
